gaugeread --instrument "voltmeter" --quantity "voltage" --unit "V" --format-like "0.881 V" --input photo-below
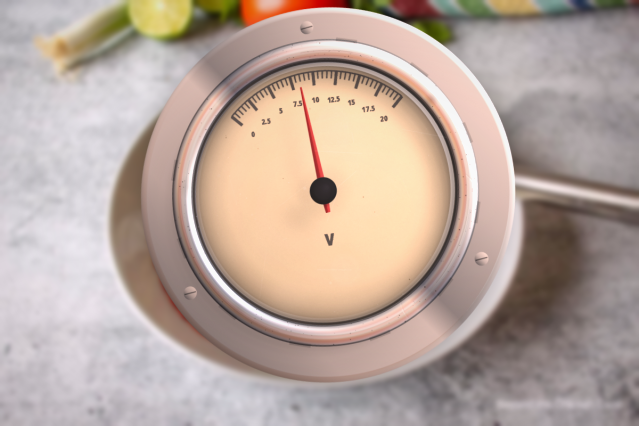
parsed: 8.5 V
